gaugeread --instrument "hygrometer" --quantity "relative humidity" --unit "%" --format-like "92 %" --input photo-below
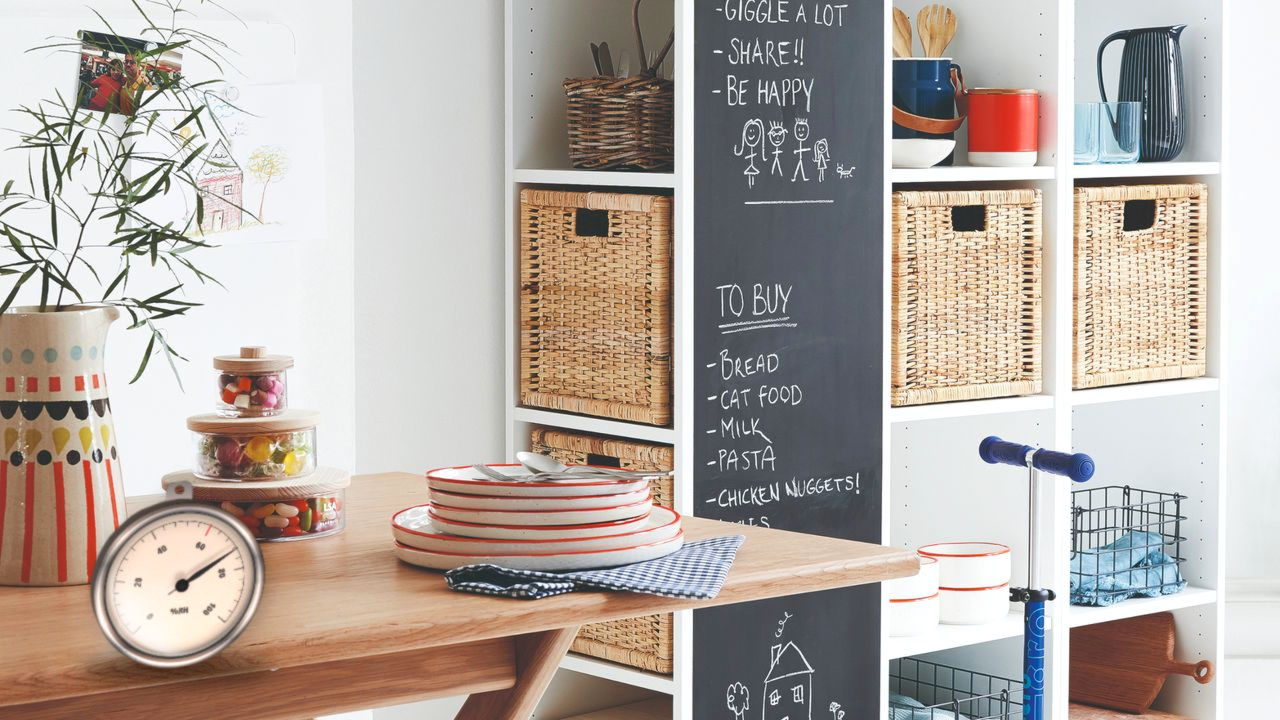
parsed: 72 %
